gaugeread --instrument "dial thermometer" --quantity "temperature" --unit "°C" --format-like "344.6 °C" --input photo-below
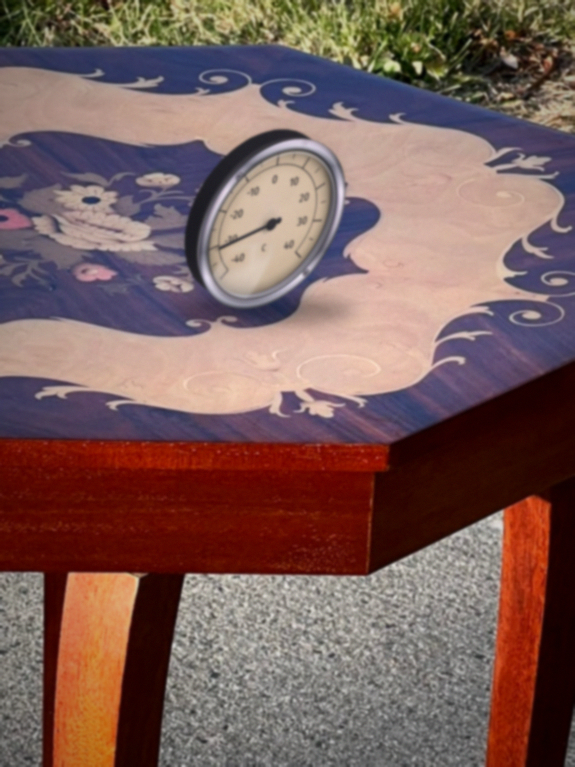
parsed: -30 °C
